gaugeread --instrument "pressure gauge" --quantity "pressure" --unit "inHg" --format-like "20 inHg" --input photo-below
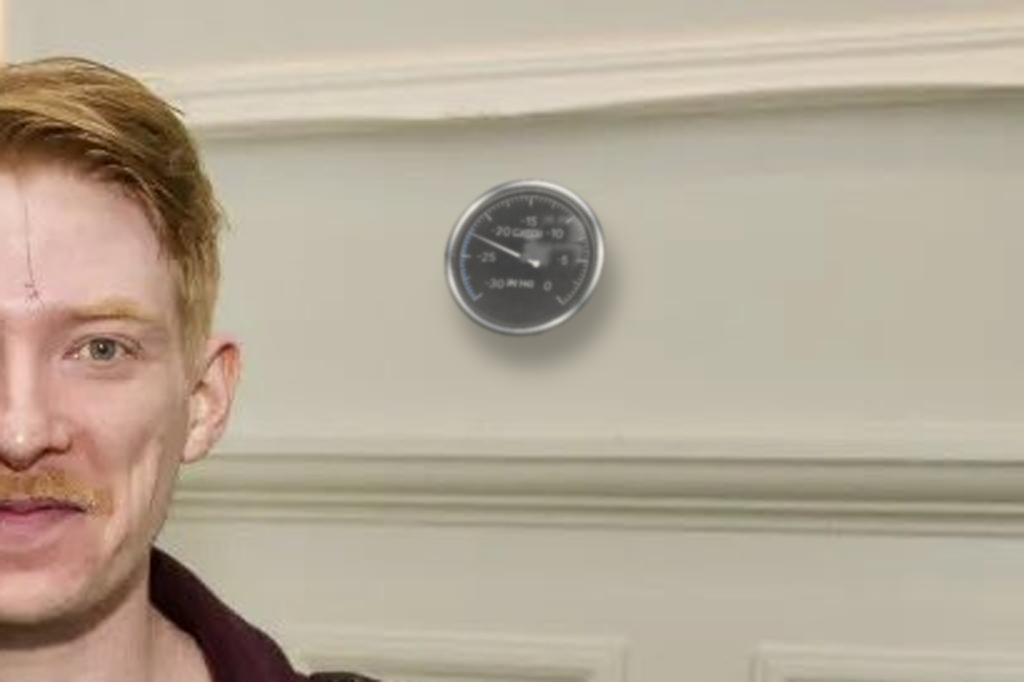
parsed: -22.5 inHg
